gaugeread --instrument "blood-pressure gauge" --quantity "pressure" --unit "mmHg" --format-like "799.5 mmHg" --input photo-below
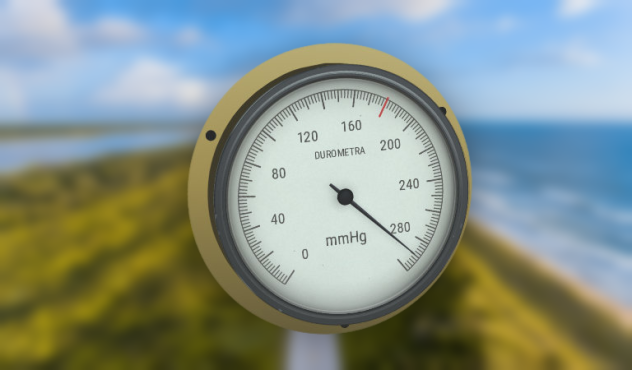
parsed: 290 mmHg
